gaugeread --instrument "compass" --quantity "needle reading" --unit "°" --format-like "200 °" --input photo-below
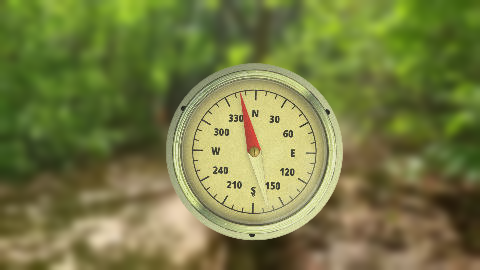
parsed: 345 °
